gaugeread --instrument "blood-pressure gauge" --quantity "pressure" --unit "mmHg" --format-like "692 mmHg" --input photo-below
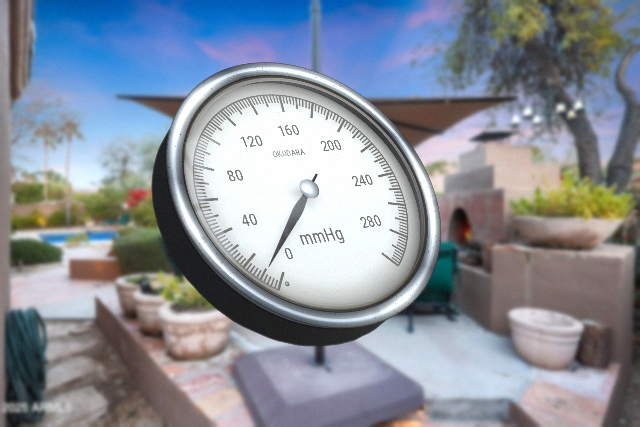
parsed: 10 mmHg
